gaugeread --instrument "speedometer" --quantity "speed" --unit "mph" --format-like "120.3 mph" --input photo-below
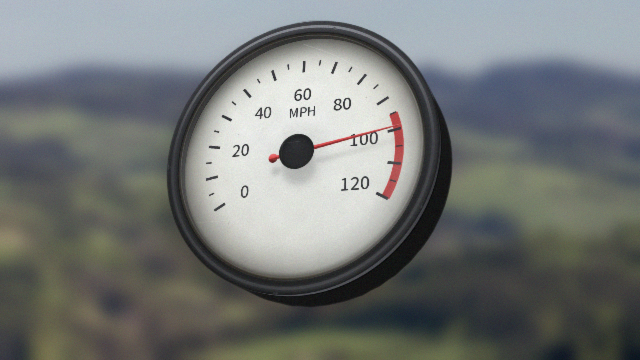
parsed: 100 mph
